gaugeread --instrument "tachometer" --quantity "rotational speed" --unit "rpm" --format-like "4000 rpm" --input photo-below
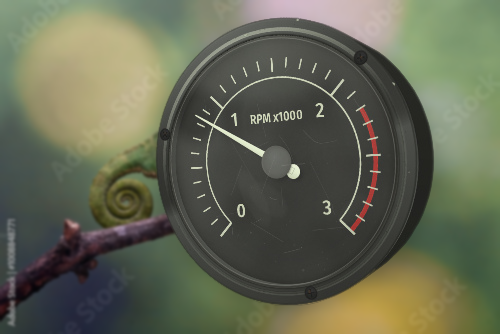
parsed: 850 rpm
